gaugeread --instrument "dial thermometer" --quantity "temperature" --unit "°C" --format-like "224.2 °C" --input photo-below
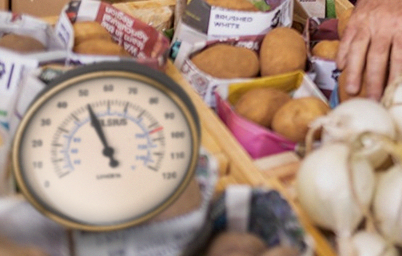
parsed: 50 °C
